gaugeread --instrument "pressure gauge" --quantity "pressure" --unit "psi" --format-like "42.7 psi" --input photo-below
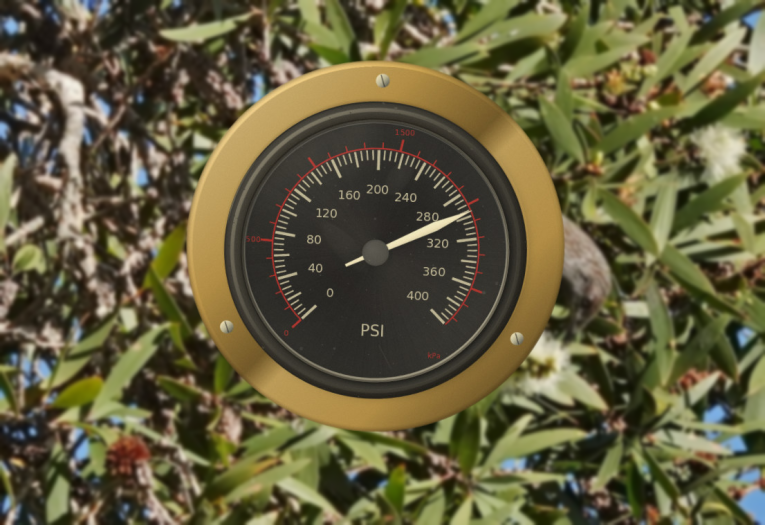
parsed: 295 psi
